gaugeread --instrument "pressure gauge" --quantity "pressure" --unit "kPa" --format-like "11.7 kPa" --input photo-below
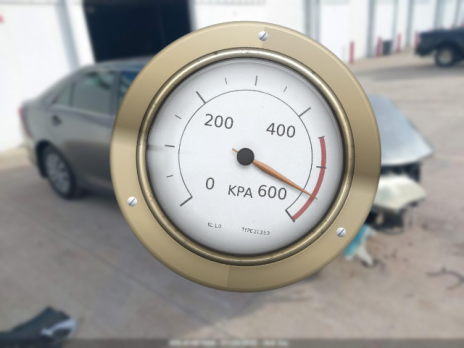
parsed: 550 kPa
